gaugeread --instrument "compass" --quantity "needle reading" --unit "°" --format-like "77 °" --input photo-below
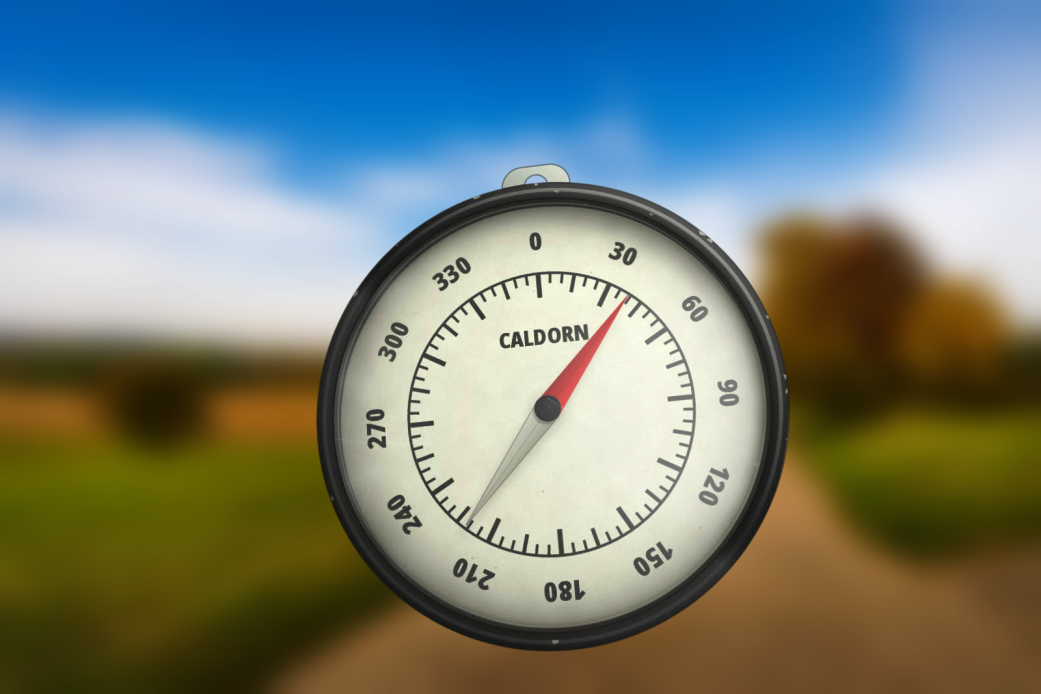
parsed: 40 °
